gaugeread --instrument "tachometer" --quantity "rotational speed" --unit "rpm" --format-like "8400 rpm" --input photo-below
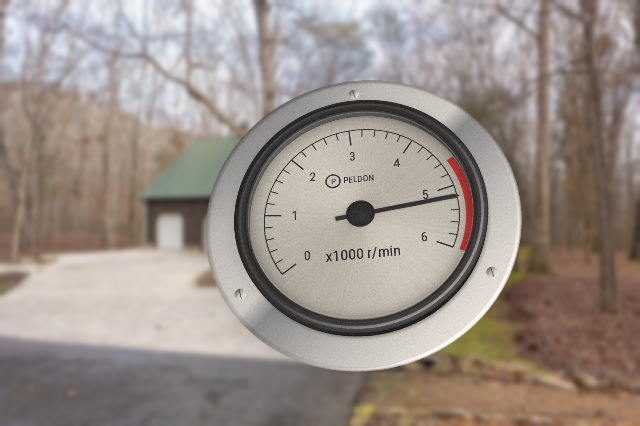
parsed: 5200 rpm
